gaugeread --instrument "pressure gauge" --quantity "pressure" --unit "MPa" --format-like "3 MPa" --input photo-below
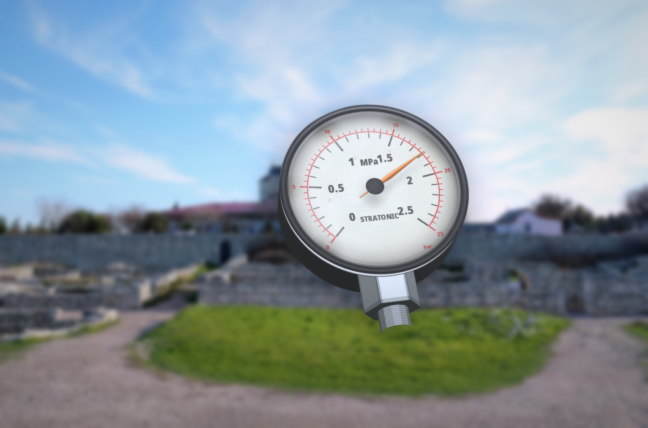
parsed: 1.8 MPa
